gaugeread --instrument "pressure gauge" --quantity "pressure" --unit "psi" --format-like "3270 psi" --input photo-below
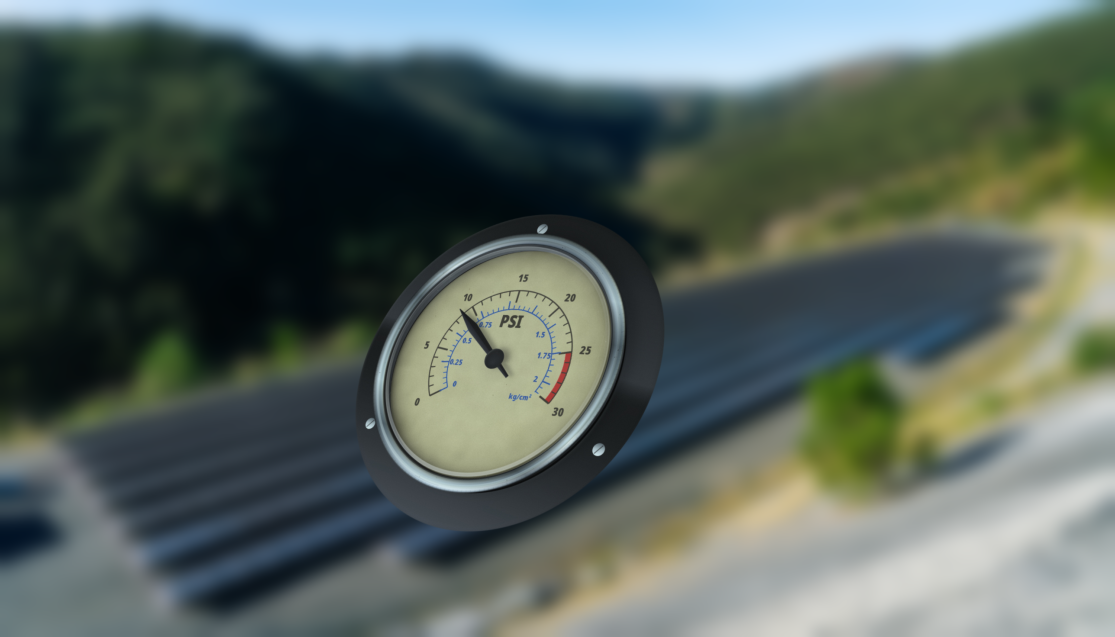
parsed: 9 psi
